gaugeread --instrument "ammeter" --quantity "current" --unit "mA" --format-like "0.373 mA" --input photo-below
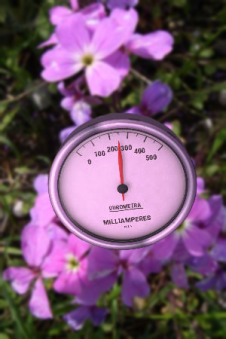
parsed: 250 mA
